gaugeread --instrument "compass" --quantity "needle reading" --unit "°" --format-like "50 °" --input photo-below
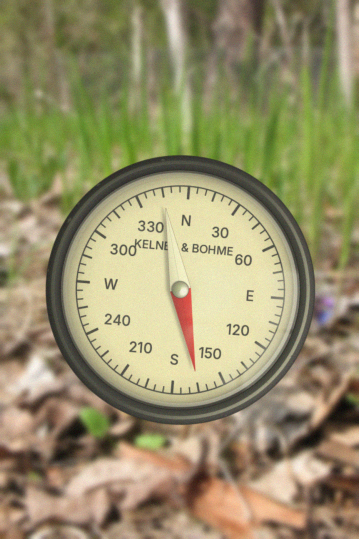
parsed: 165 °
